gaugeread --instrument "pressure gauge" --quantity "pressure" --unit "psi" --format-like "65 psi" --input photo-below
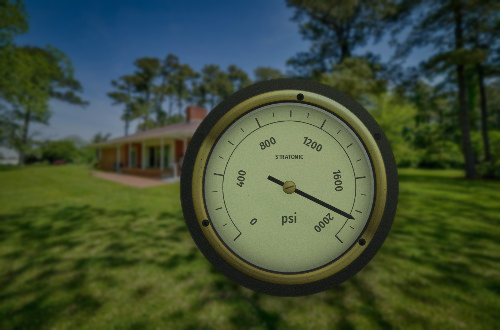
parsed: 1850 psi
